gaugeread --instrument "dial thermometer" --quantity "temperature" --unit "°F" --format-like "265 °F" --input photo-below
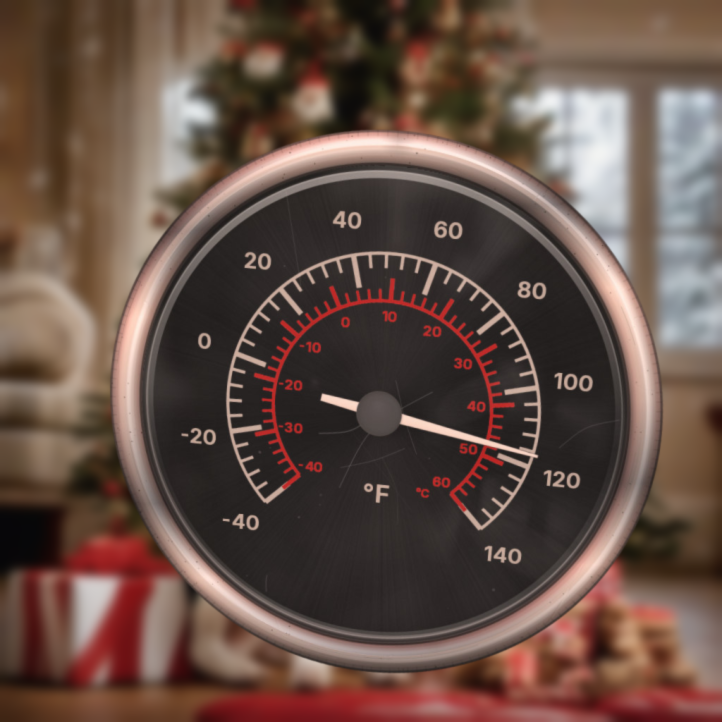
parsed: 116 °F
